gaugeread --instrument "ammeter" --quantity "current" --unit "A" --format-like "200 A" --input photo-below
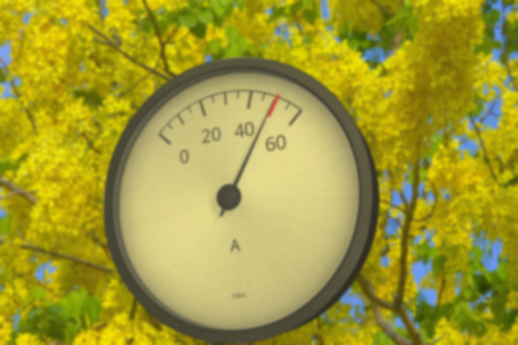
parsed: 50 A
